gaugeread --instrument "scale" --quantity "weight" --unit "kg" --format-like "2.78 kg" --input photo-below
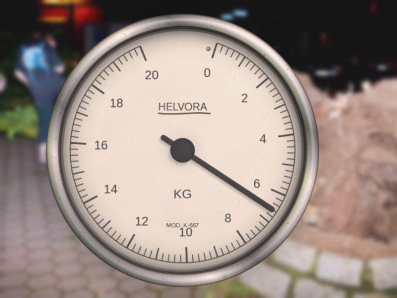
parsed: 6.6 kg
